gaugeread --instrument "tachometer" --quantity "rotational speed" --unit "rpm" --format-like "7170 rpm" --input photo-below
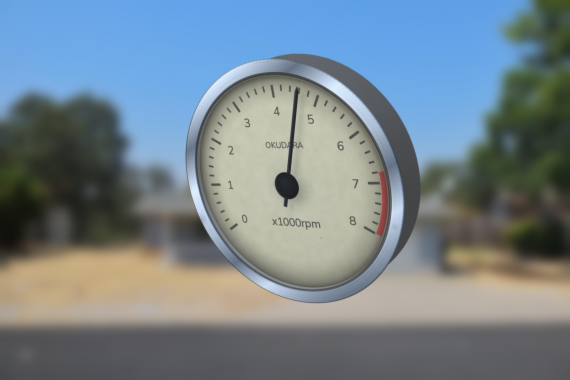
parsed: 4600 rpm
